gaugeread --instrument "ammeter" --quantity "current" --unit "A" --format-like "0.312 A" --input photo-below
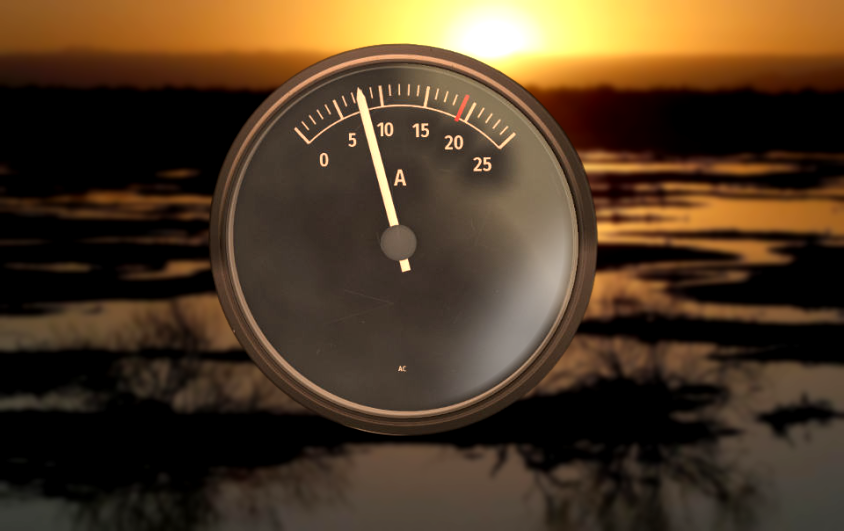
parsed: 8 A
